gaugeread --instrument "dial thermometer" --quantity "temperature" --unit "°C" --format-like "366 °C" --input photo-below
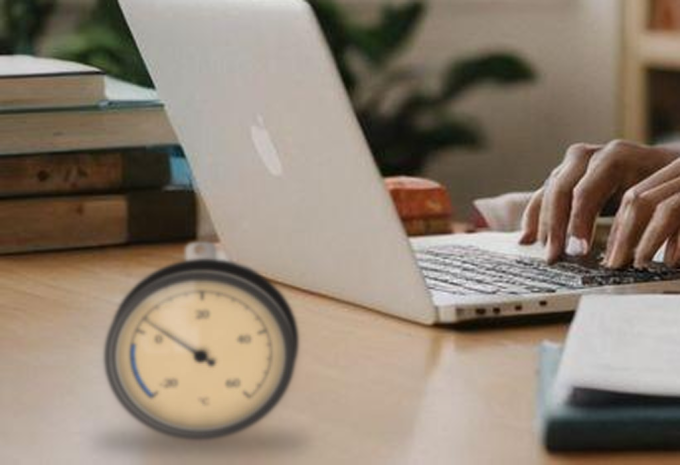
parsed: 4 °C
